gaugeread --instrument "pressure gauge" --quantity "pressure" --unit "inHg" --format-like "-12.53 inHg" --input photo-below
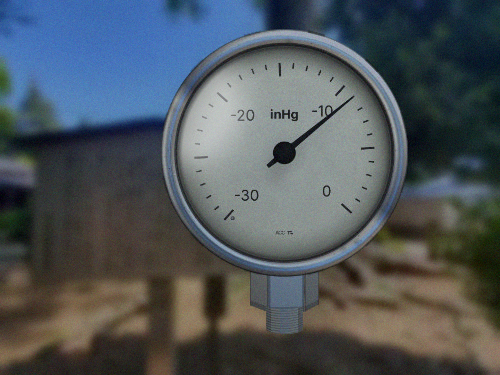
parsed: -9 inHg
